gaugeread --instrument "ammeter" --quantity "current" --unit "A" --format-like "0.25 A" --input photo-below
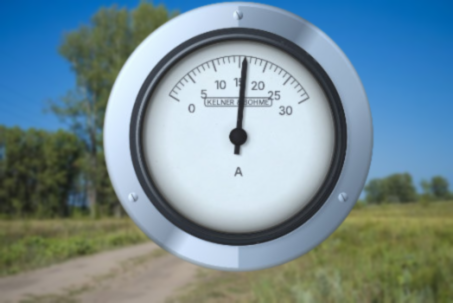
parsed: 16 A
